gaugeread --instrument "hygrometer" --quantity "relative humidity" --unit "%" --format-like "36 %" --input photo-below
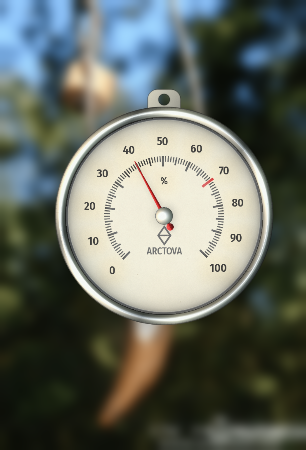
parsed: 40 %
